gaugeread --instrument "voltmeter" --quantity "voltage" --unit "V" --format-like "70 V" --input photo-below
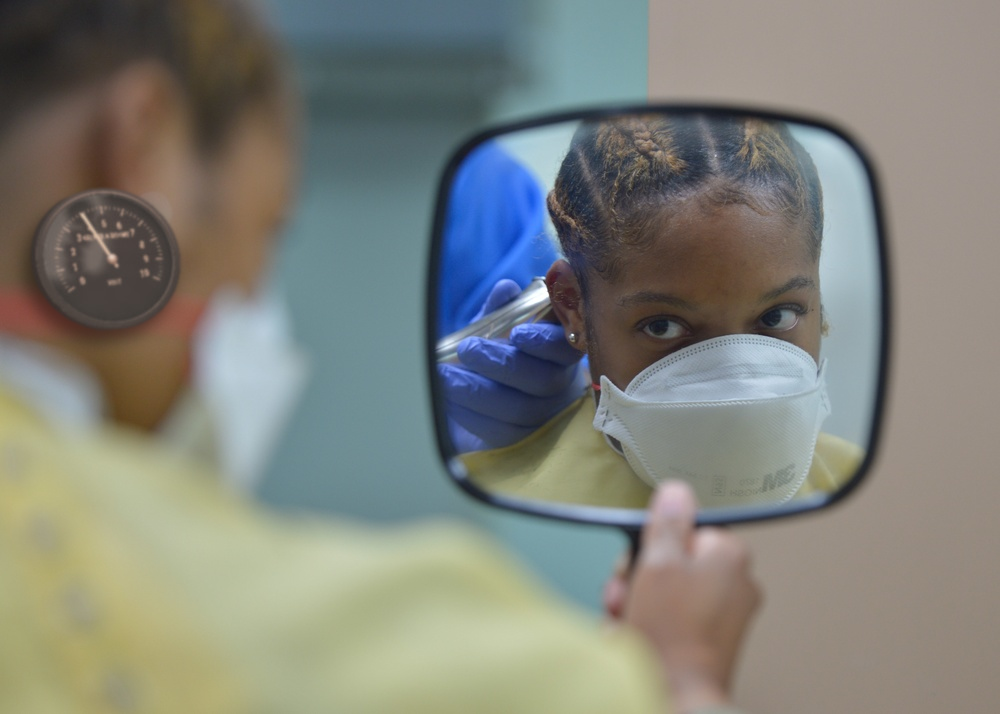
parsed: 4 V
